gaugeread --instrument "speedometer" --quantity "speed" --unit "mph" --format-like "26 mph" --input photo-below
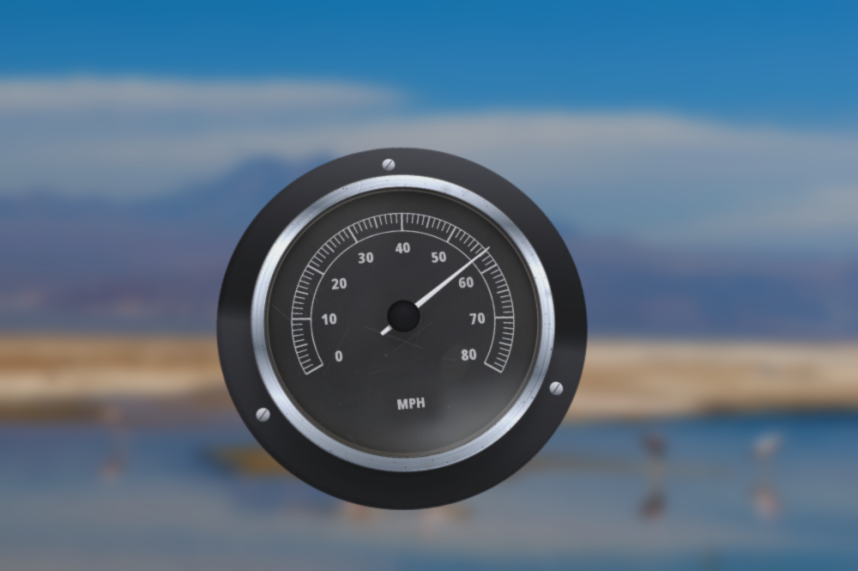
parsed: 57 mph
